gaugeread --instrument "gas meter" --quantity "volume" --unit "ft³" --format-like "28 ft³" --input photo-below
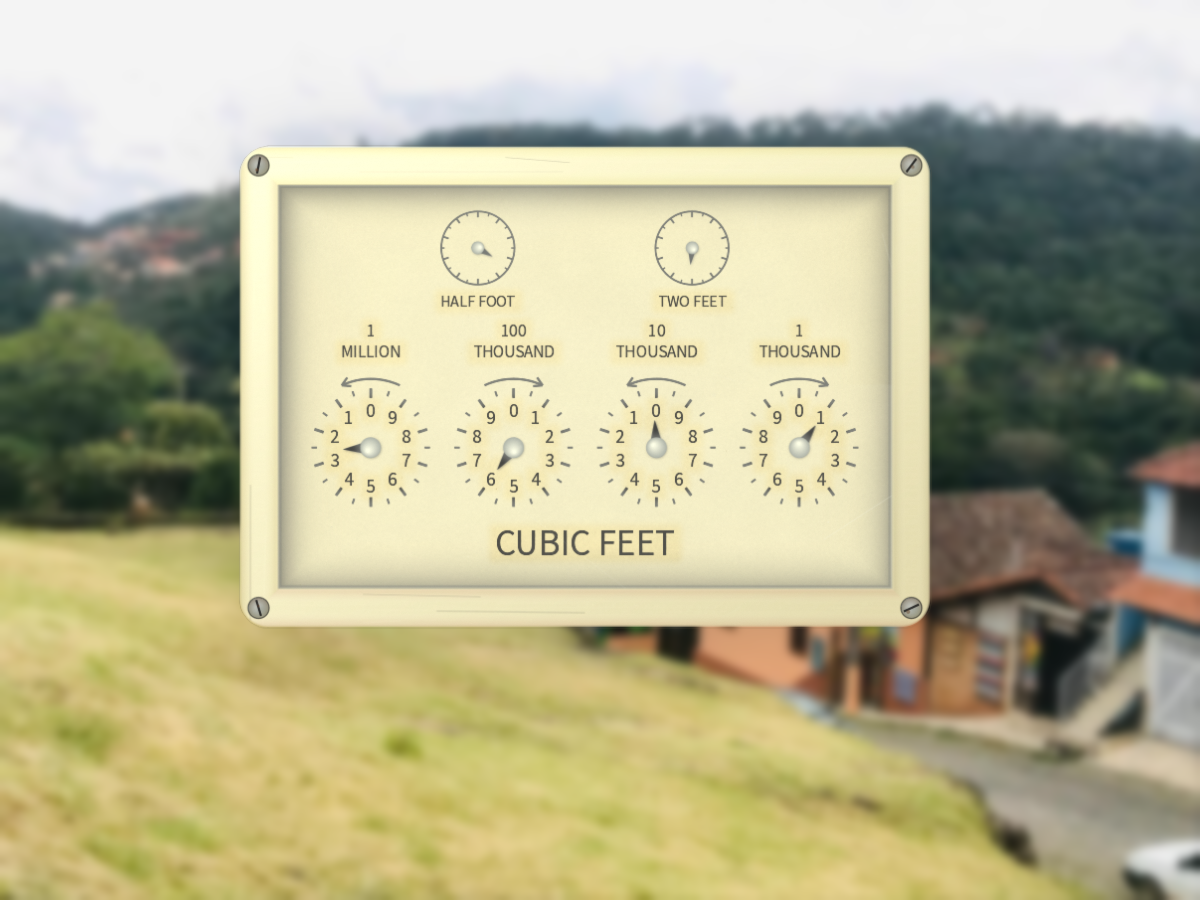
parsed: 260100 ft³
